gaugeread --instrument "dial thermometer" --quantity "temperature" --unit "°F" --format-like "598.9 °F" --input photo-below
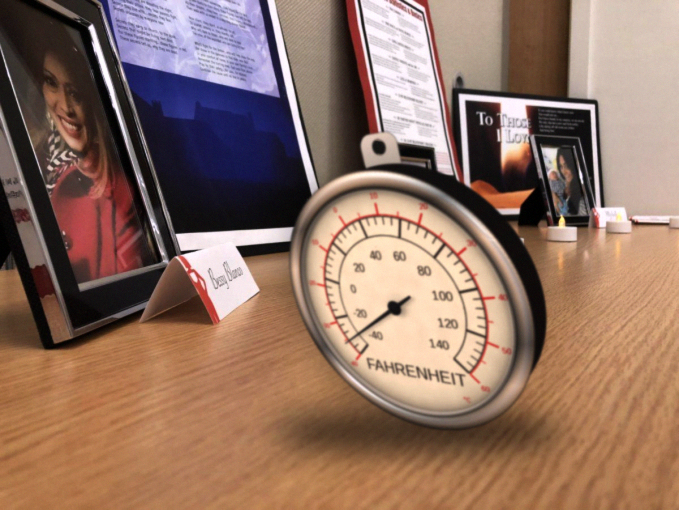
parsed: -32 °F
